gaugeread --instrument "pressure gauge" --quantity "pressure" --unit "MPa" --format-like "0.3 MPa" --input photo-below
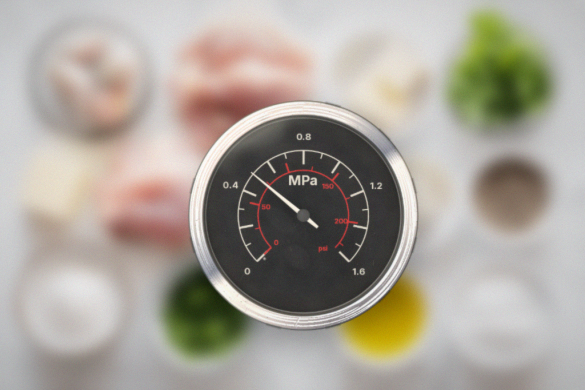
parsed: 0.5 MPa
